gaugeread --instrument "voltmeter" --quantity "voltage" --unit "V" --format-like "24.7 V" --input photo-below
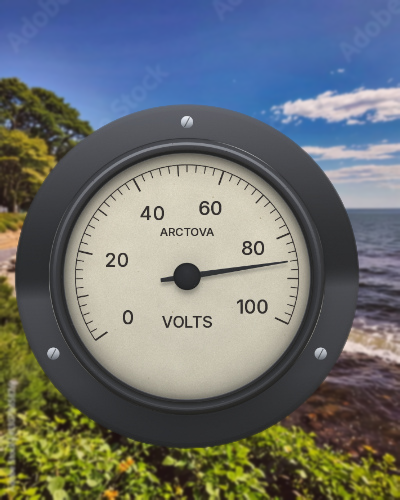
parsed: 86 V
